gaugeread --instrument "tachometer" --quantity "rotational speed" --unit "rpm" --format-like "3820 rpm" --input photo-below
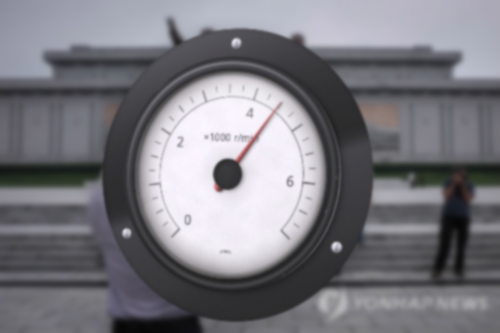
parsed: 4500 rpm
